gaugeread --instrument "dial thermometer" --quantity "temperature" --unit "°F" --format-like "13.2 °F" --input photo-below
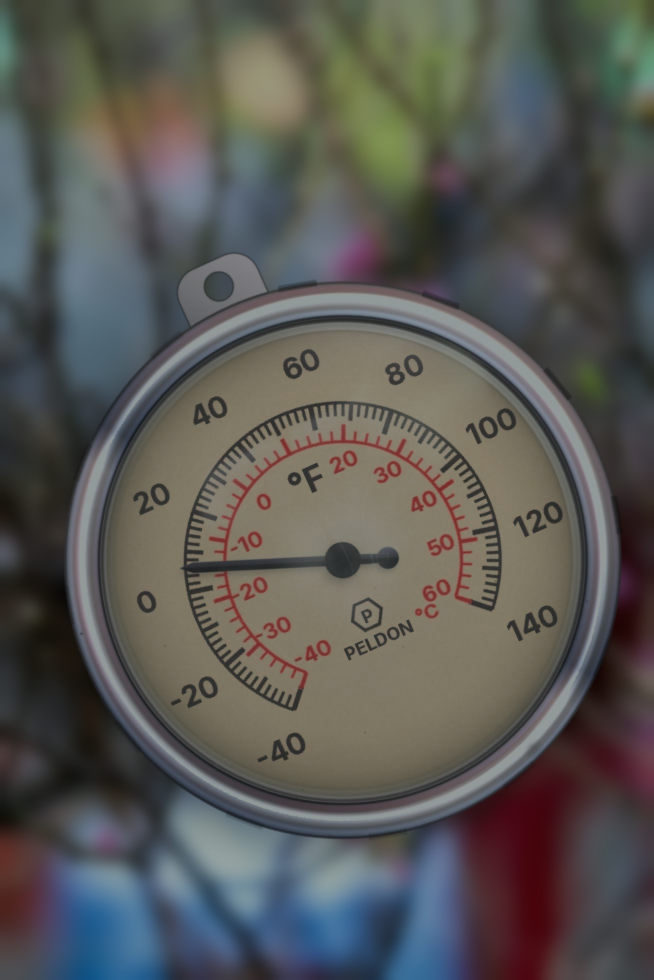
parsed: 6 °F
